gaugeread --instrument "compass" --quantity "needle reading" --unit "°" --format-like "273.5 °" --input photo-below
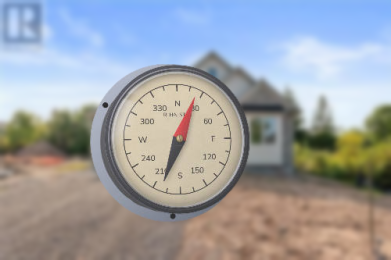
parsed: 22.5 °
